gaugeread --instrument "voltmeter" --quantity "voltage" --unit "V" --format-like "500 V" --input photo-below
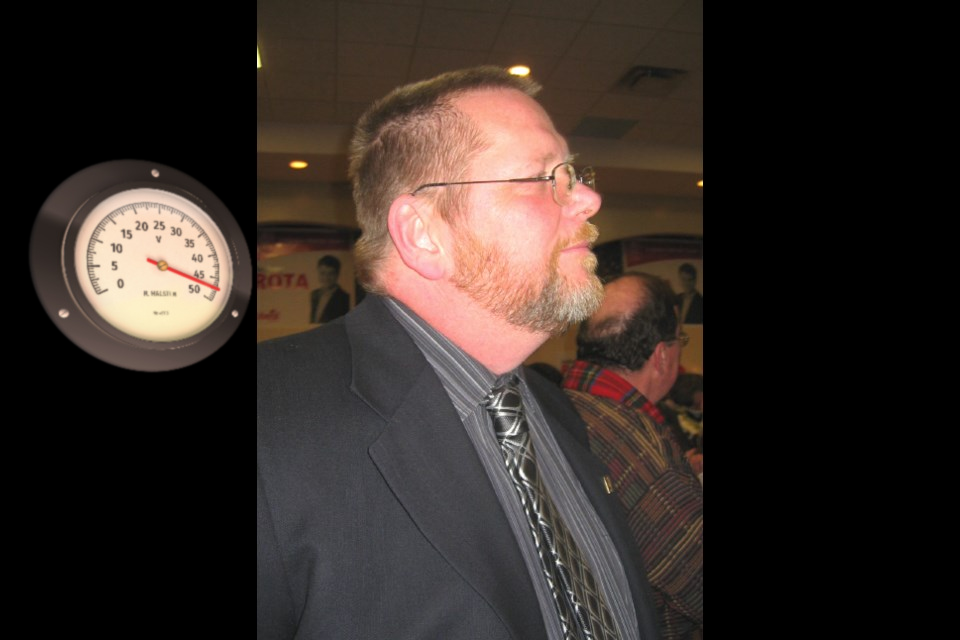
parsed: 47.5 V
